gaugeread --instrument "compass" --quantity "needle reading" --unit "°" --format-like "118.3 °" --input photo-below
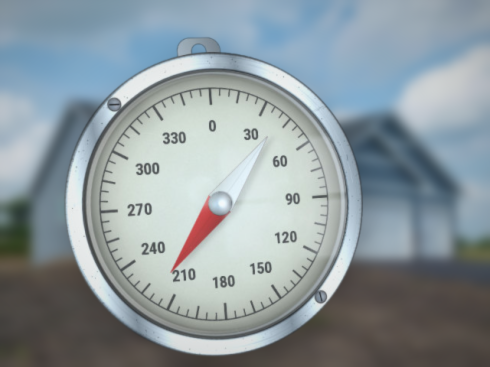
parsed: 220 °
